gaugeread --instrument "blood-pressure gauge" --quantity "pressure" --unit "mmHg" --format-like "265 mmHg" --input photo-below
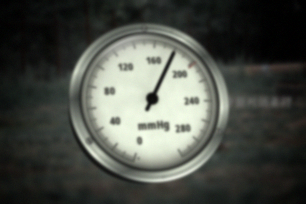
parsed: 180 mmHg
